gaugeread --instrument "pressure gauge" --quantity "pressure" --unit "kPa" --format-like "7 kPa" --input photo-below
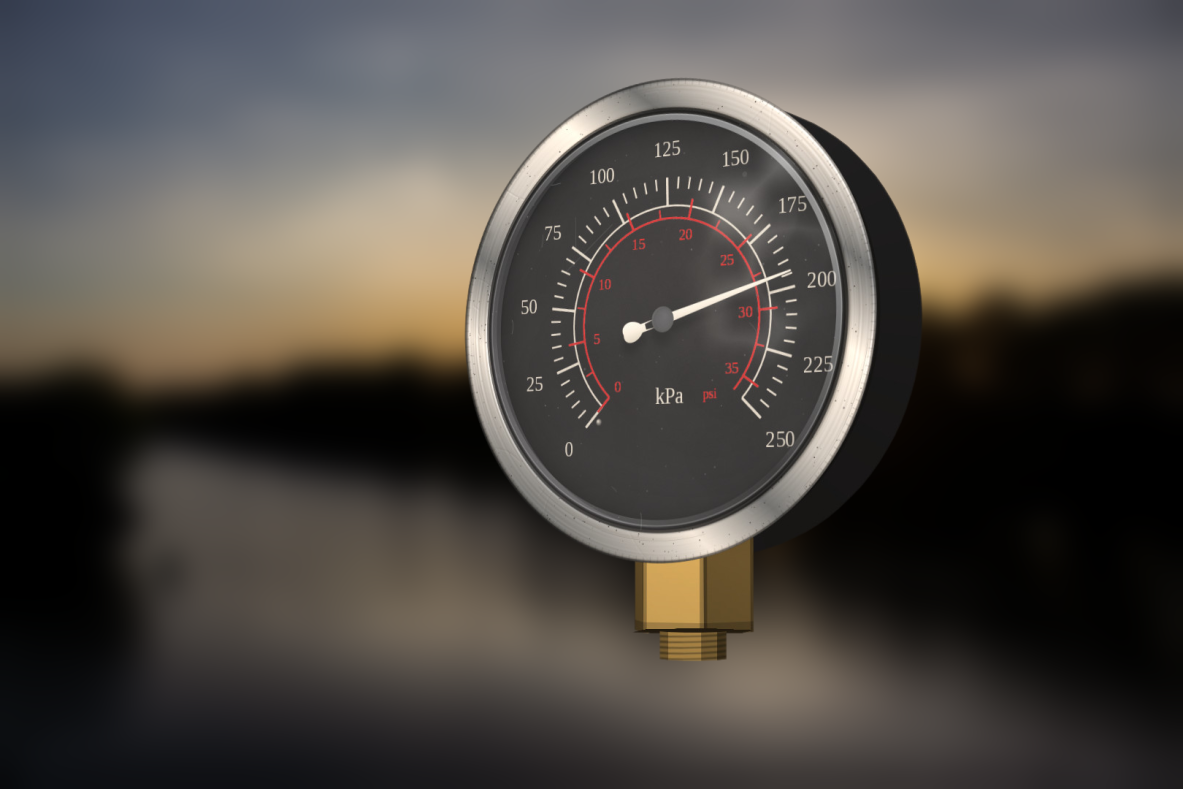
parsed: 195 kPa
